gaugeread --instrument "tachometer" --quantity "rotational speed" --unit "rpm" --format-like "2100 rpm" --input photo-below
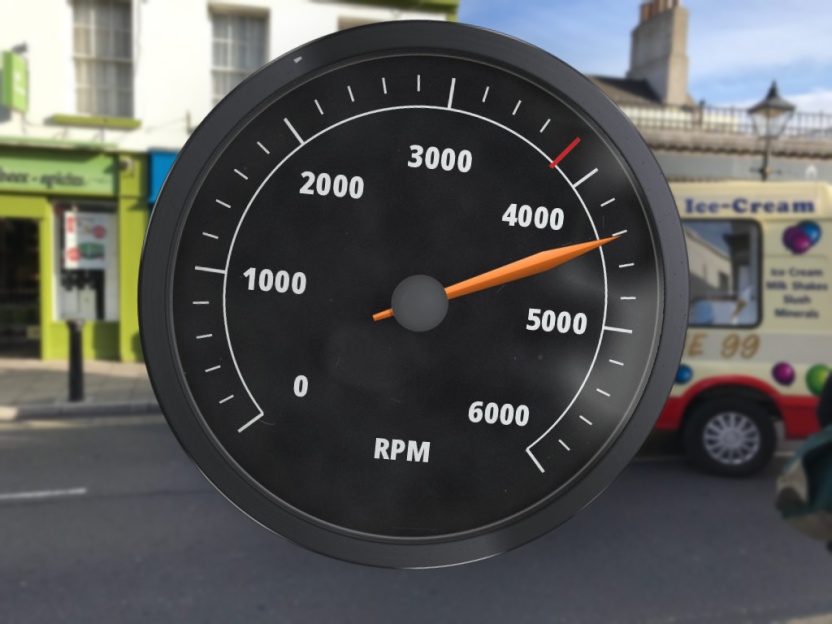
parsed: 4400 rpm
